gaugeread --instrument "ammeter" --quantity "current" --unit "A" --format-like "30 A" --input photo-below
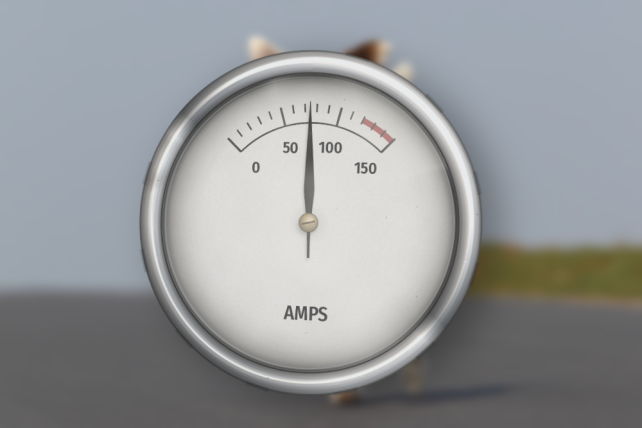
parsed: 75 A
